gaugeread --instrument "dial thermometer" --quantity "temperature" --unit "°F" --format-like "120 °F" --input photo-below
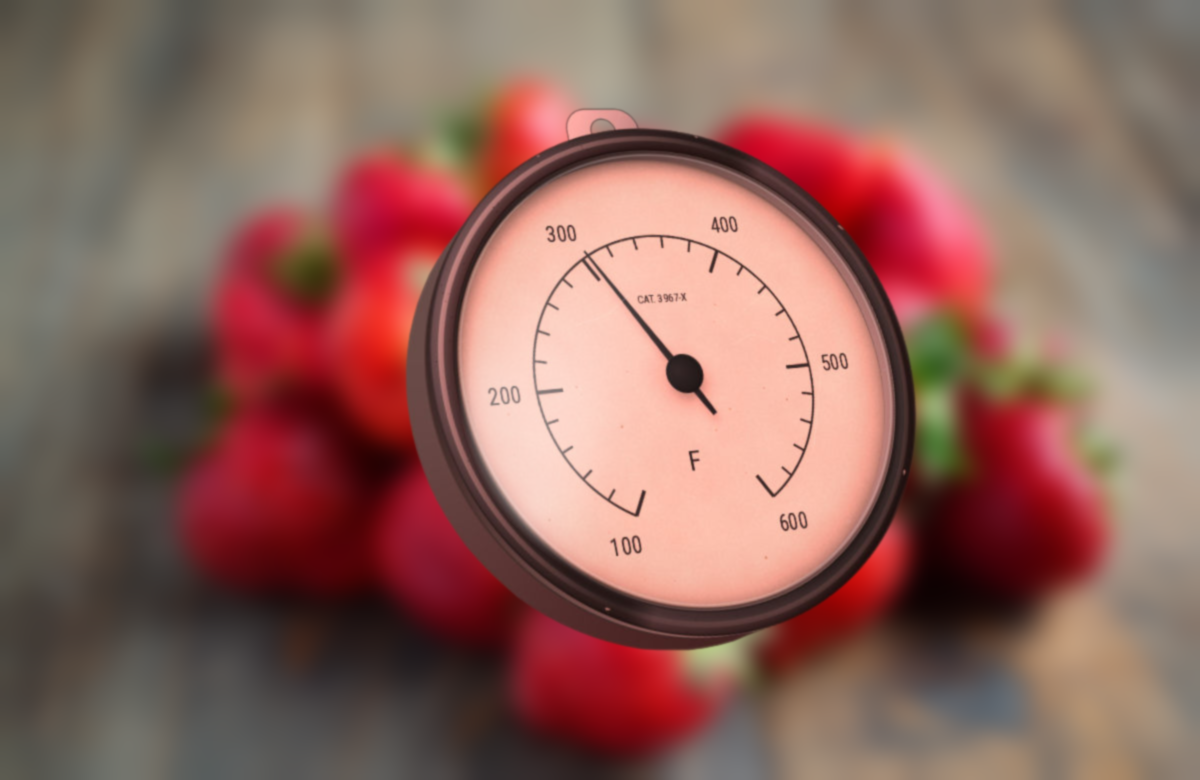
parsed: 300 °F
